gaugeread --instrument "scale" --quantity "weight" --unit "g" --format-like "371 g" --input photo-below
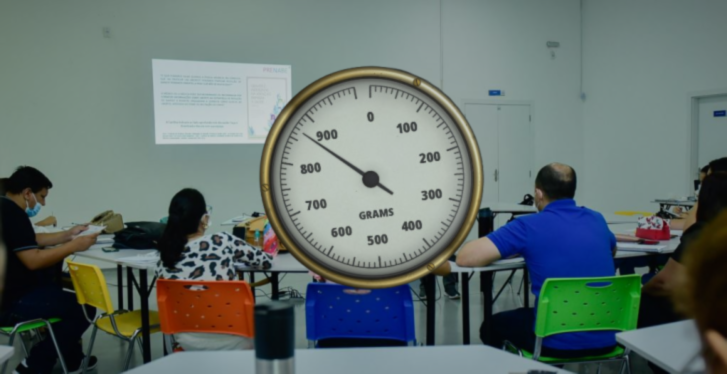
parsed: 870 g
